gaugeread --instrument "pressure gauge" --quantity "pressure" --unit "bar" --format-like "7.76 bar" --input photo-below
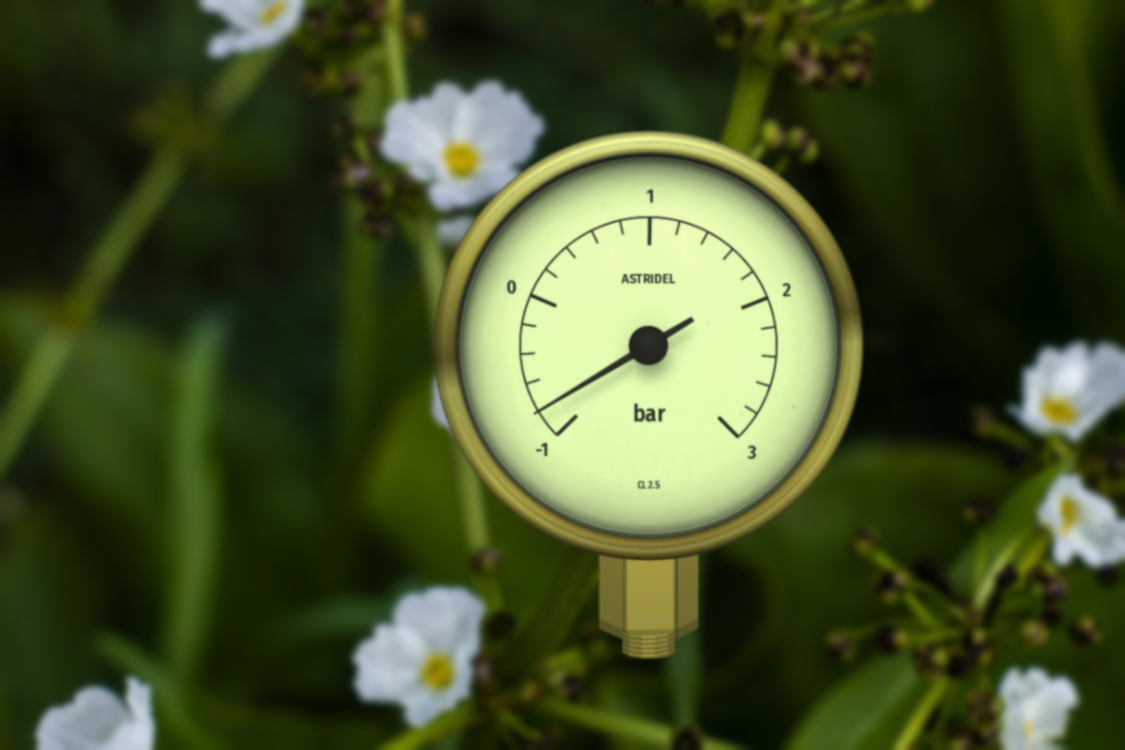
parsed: -0.8 bar
